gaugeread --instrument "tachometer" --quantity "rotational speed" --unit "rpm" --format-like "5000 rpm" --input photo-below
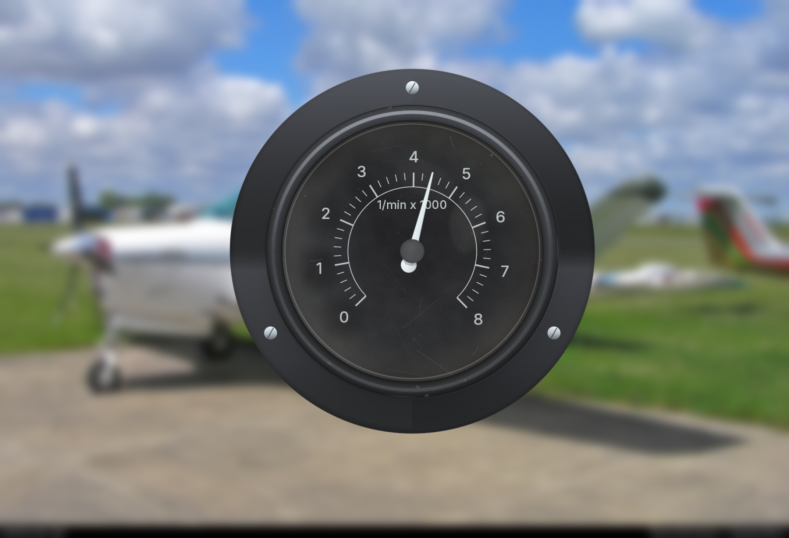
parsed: 4400 rpm
